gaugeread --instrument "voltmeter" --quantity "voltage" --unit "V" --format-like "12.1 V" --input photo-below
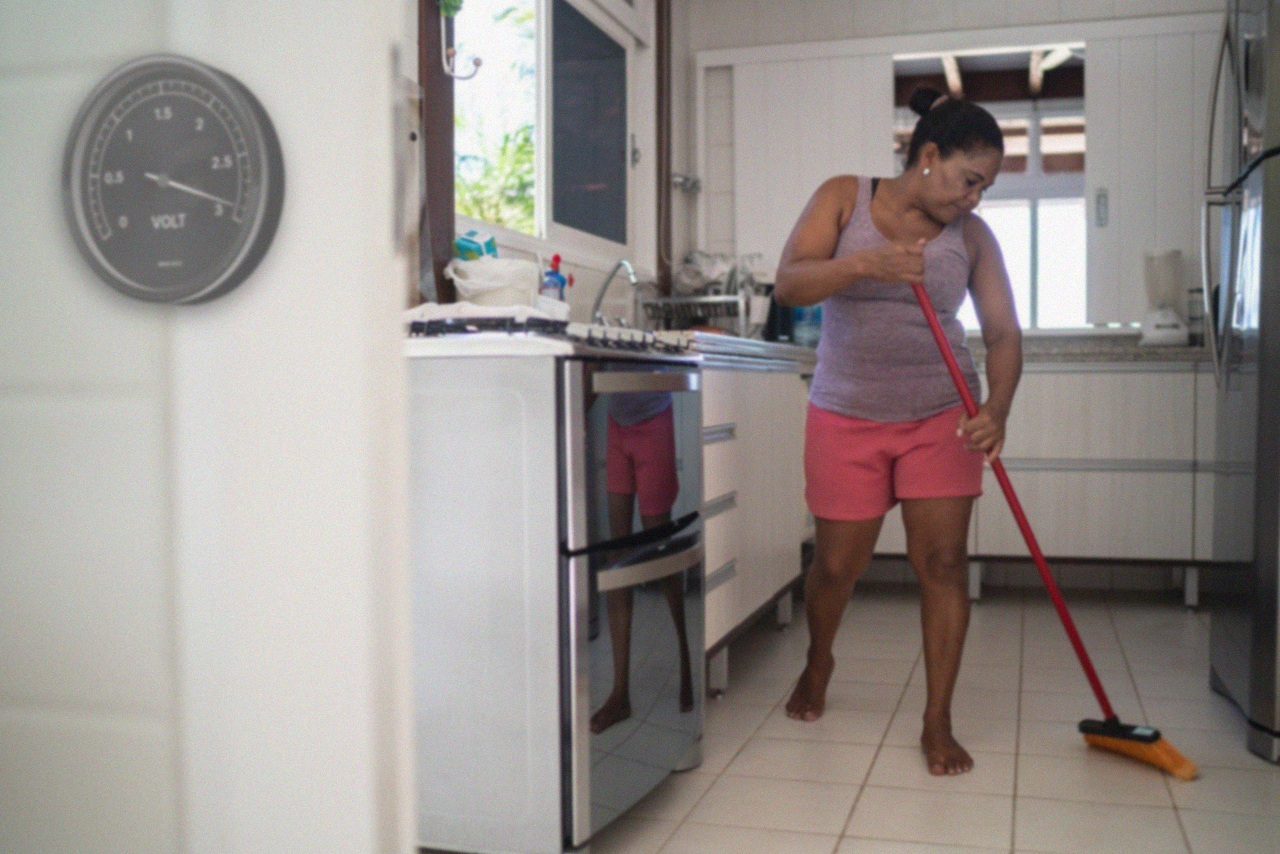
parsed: 2.9 V
